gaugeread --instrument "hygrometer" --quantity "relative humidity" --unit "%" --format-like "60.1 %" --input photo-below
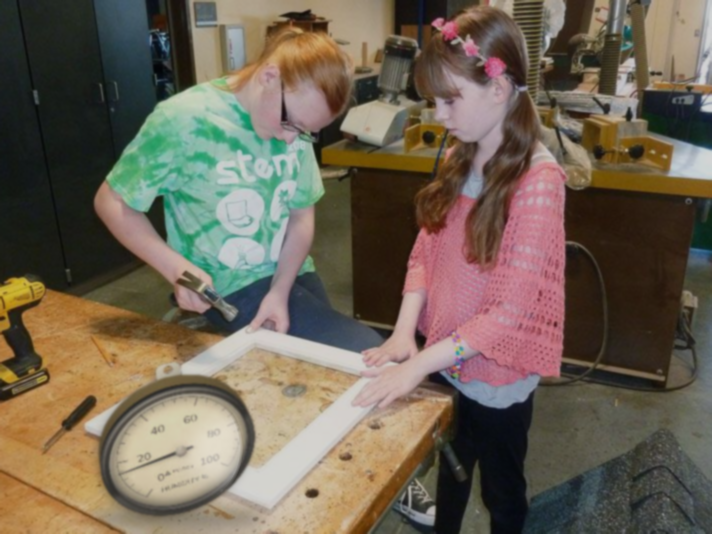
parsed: 16 %
